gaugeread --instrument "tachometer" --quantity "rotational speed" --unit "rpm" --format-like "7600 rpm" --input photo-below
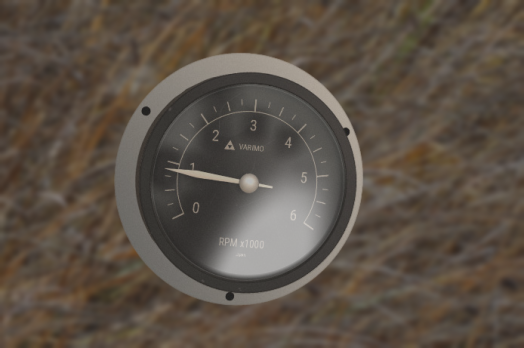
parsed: 875 rpm
